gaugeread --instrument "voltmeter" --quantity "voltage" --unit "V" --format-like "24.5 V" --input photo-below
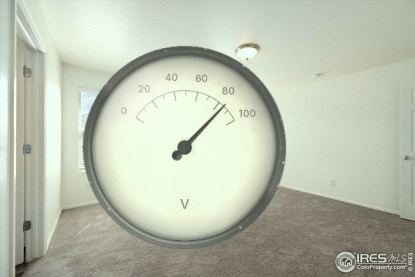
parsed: 85 V
